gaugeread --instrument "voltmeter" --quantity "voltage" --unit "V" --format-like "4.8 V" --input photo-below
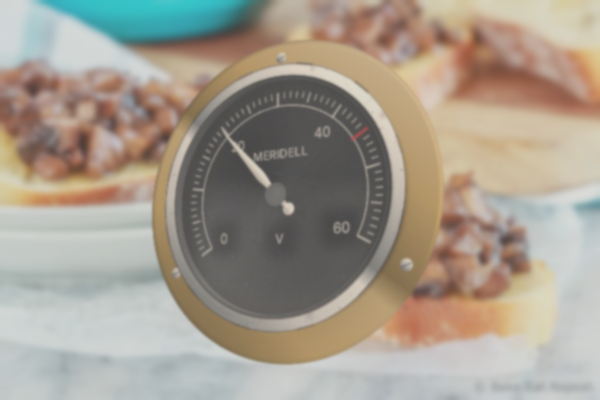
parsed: 20 V
